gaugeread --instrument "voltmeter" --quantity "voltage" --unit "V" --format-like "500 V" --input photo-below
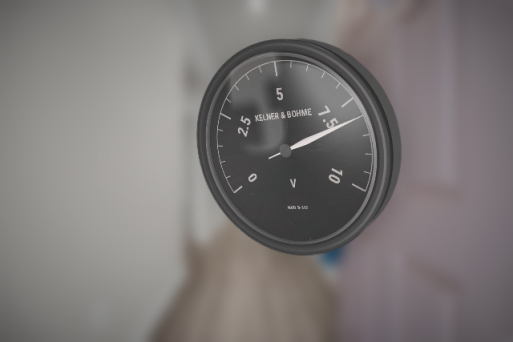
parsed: 8 V
